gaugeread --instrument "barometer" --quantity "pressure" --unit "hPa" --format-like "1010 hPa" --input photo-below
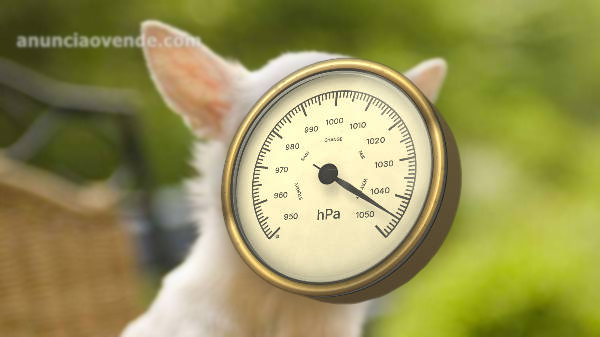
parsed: 1045 hPa
